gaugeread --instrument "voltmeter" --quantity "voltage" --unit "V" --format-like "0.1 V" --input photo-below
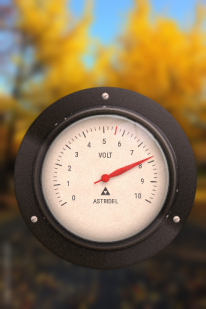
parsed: 7.8 V
